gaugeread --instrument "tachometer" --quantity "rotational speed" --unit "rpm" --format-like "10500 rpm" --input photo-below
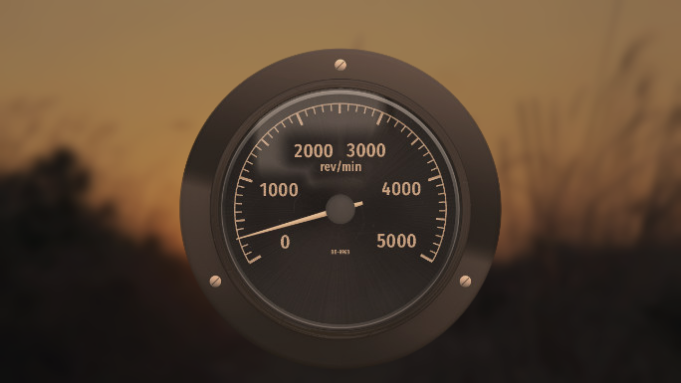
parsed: 300 rpm
